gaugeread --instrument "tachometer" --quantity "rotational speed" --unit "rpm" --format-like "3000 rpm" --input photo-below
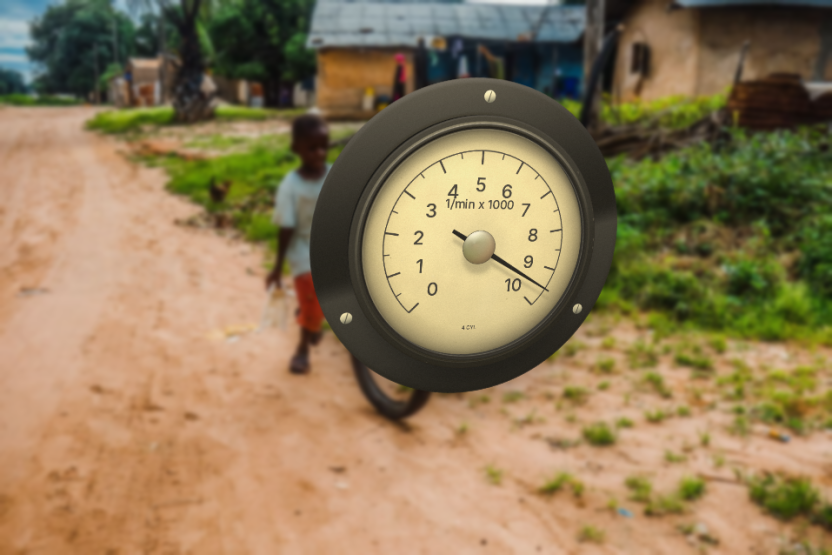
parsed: 9500 rpm
